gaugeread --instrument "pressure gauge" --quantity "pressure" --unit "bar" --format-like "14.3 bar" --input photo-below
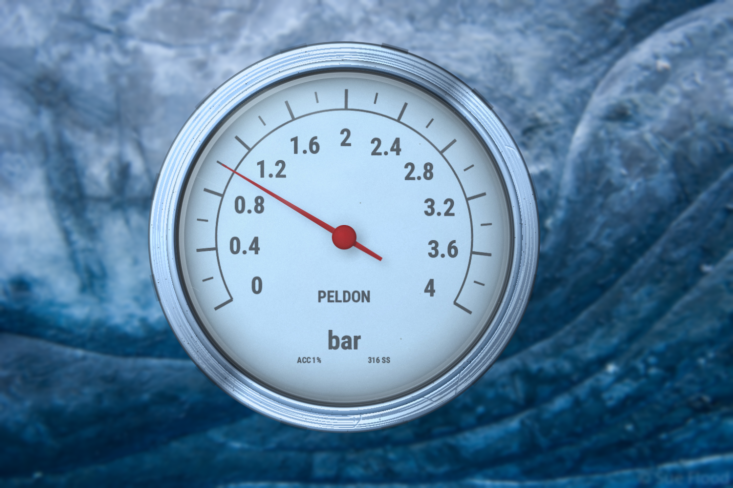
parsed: 1 bar
